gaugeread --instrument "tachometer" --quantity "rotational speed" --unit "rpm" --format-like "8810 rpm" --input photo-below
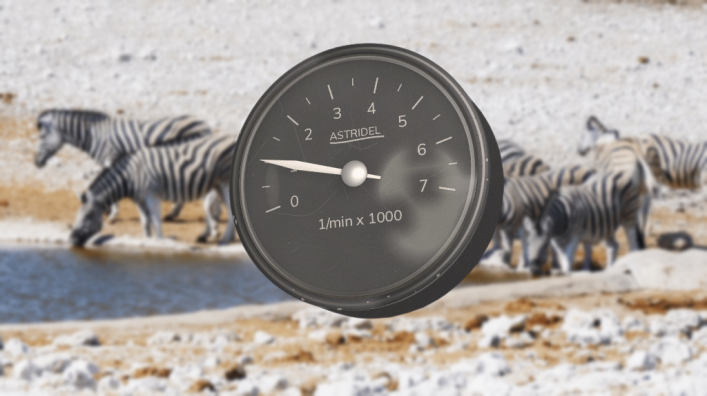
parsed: 1000 rpm
